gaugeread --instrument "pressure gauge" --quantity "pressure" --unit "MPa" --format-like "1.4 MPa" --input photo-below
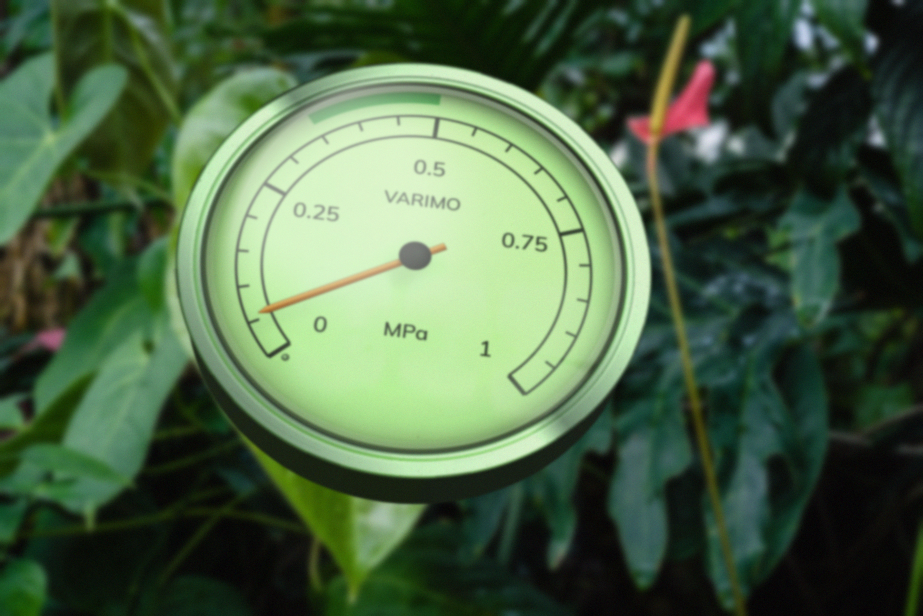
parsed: 0.05 MPa
